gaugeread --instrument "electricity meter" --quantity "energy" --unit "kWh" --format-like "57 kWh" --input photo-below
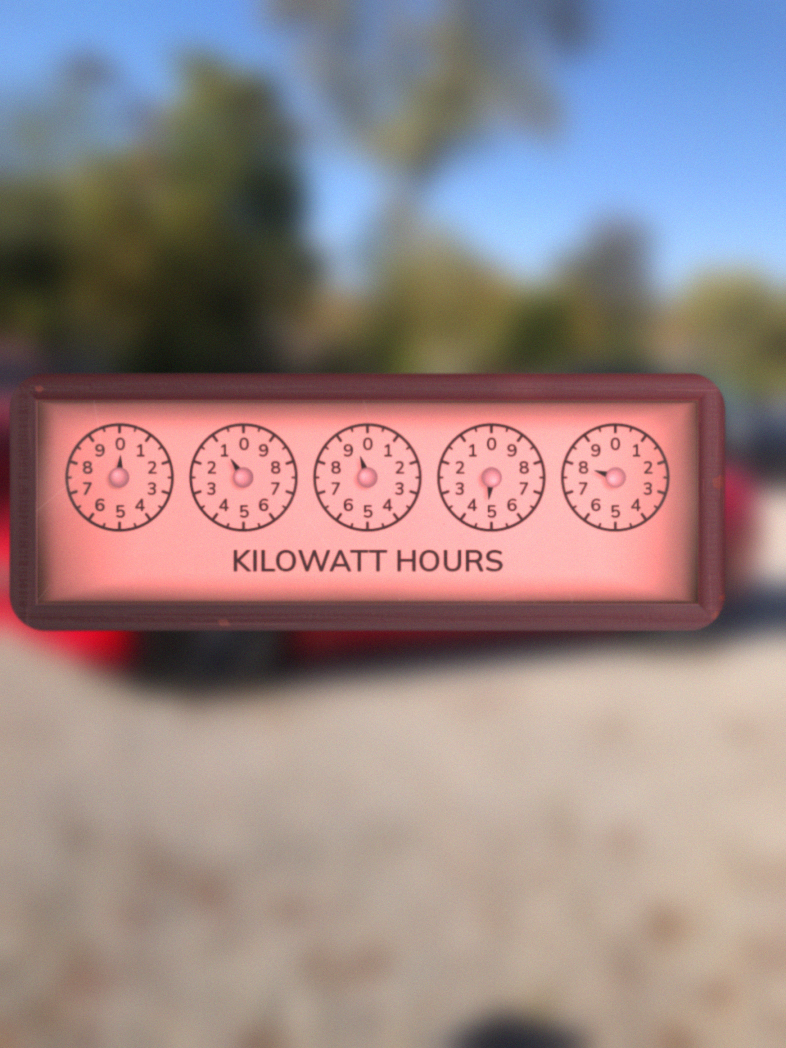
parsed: 948 kWh
